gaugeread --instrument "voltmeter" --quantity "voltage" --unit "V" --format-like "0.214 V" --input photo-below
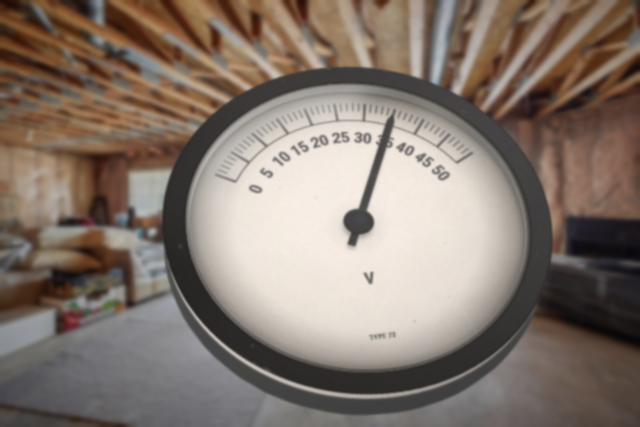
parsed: 35 V
